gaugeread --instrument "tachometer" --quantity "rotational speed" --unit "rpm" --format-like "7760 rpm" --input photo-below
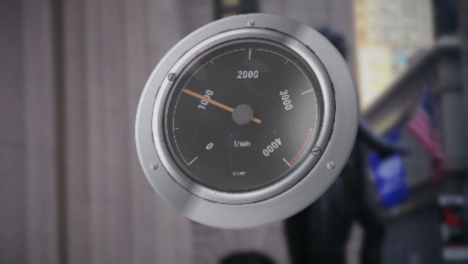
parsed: 1000 rpm
